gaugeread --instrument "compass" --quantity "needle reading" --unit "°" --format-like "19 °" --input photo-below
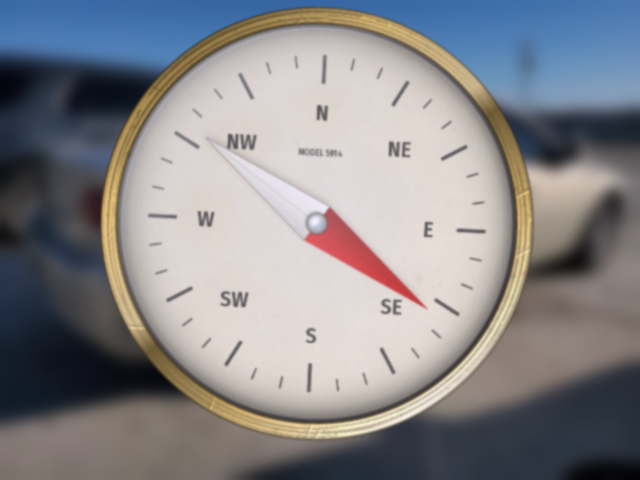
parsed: 125 °
